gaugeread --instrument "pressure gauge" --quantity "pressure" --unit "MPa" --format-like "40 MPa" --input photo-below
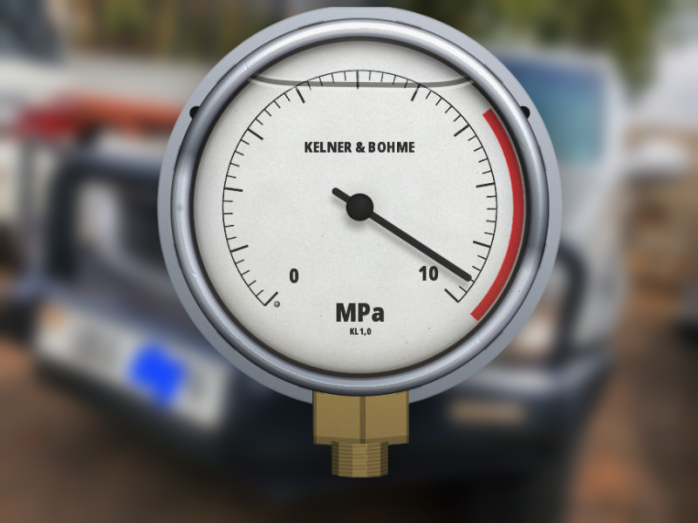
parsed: 9.6 MPa
